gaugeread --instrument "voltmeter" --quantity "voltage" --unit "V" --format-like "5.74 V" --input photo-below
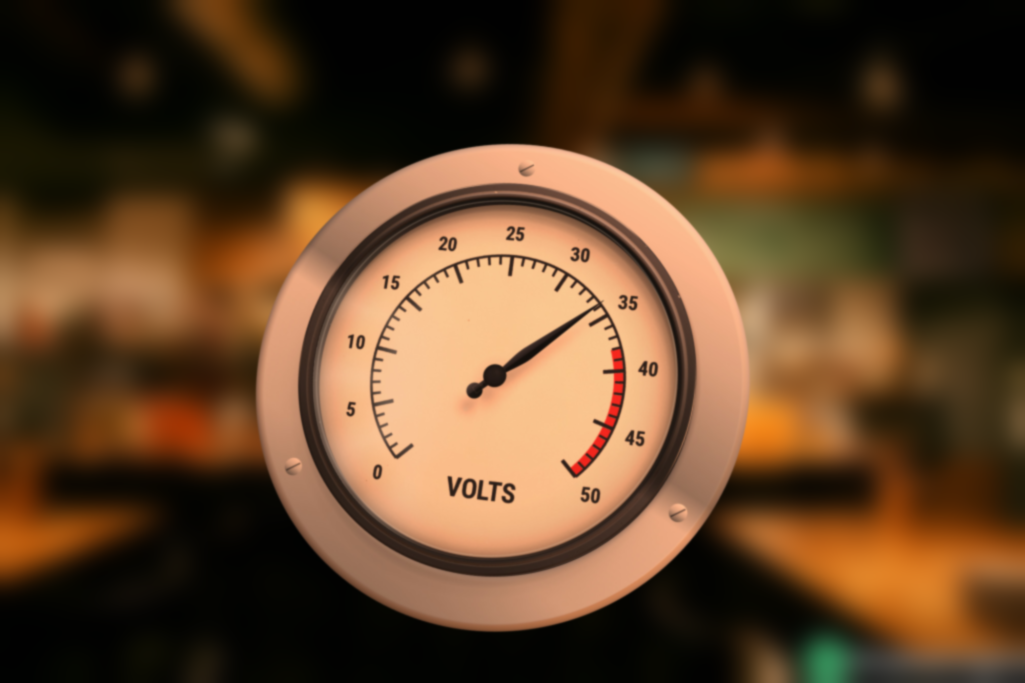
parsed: 34 V
